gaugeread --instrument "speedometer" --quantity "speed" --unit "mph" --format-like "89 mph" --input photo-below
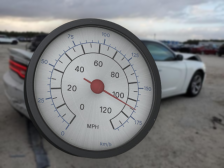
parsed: 105 mph
